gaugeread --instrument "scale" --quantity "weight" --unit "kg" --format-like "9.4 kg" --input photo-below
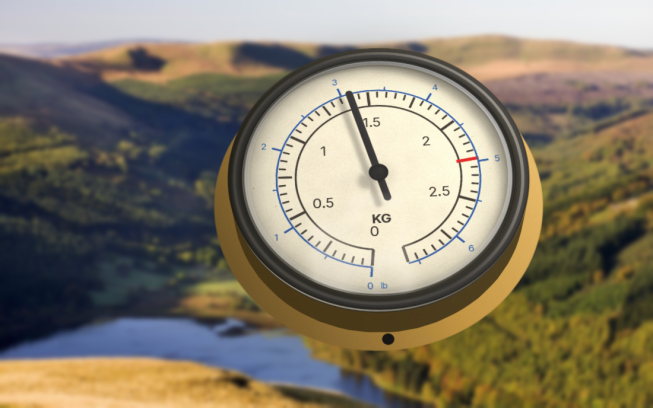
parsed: 1.4 kg
